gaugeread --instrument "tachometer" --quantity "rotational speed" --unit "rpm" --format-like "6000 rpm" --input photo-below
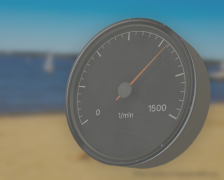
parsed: 1050 rpm
